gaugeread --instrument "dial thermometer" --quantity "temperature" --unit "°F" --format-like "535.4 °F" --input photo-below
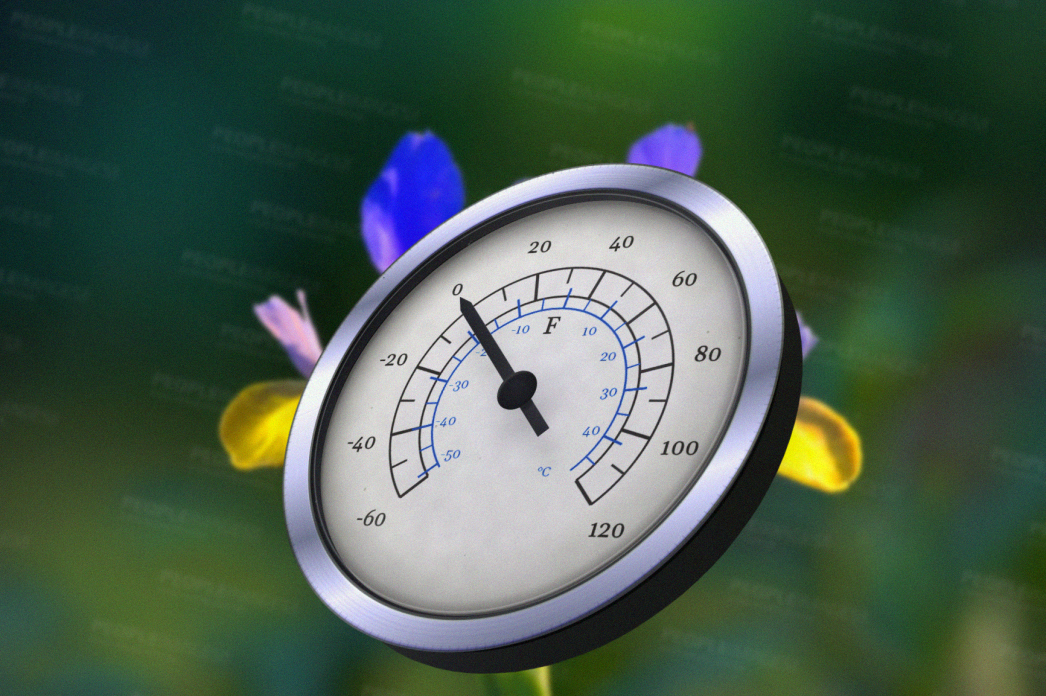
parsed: 0 °F
